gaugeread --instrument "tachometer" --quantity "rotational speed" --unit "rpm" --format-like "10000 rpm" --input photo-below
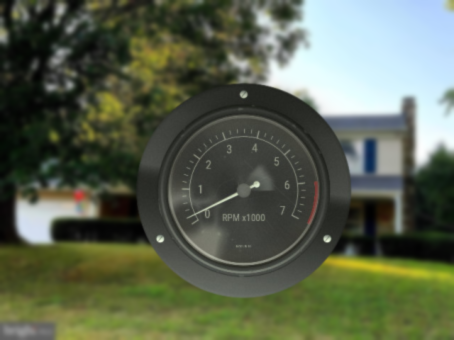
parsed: 200 rpm
